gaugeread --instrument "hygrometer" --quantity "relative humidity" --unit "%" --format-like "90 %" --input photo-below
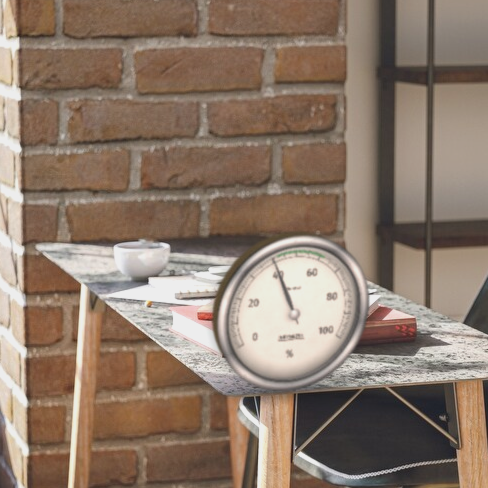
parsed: 40 %
